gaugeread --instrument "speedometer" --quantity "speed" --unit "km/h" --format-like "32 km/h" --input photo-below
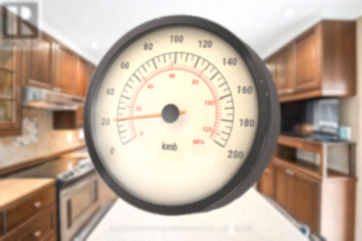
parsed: 20 km/h
